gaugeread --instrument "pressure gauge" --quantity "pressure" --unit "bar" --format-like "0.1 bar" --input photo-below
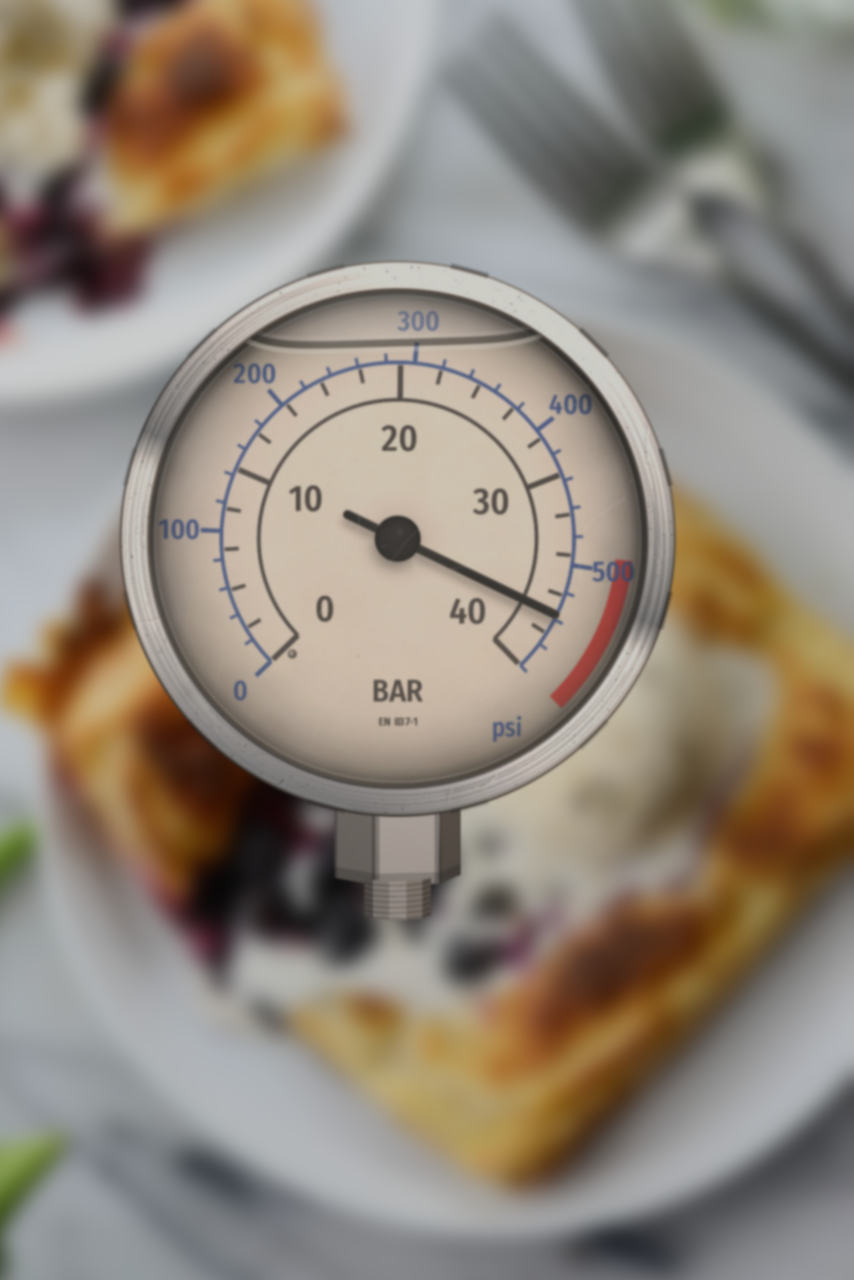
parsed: 37 bar
